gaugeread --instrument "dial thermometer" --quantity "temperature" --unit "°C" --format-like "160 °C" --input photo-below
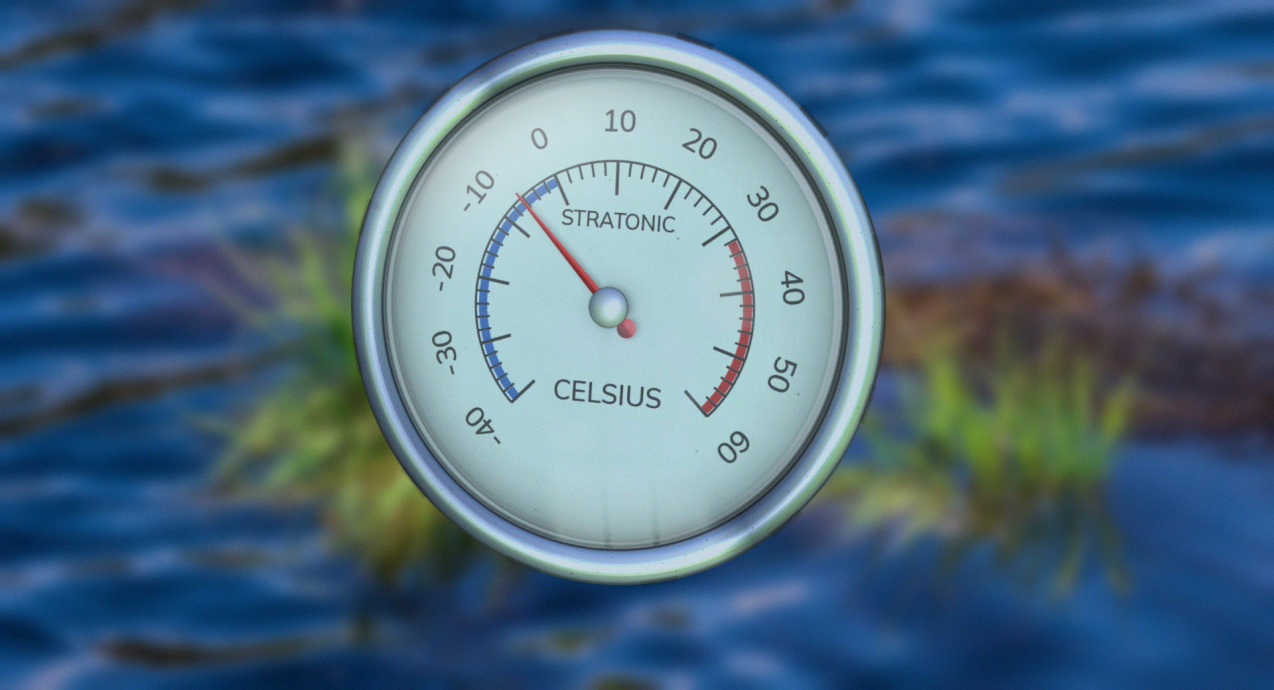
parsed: -6 °C
